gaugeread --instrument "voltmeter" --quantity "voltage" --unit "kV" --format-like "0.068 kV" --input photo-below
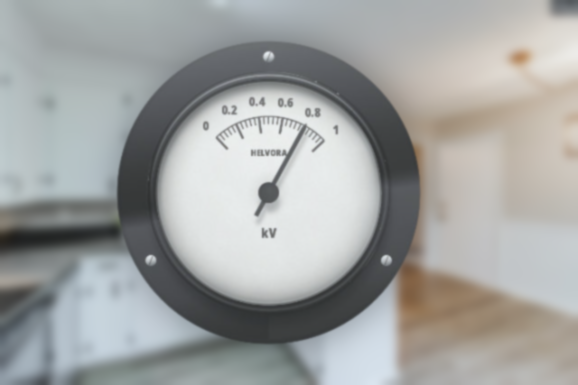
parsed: 0.8 kV
